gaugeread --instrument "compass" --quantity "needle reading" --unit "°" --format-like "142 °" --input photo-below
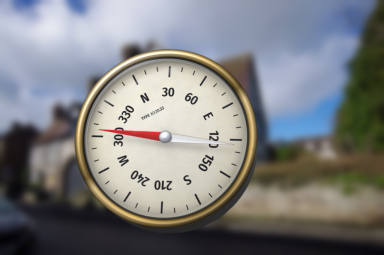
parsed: 305 °
